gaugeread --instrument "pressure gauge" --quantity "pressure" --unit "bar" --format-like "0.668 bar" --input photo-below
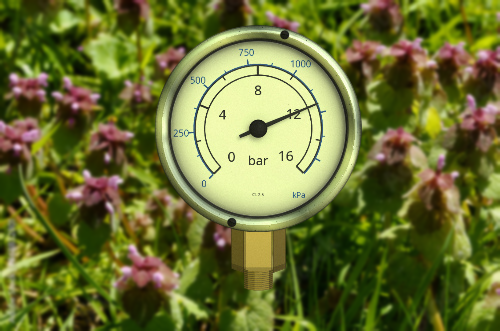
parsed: 12 bar
